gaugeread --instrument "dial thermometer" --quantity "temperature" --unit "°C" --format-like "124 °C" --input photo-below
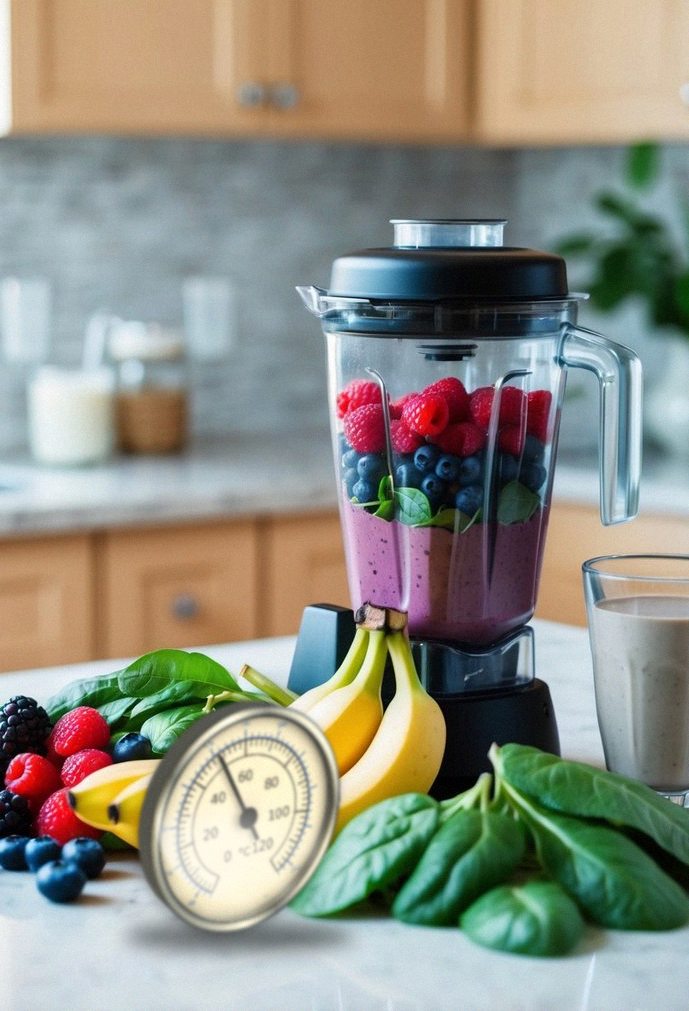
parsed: 50 °C
